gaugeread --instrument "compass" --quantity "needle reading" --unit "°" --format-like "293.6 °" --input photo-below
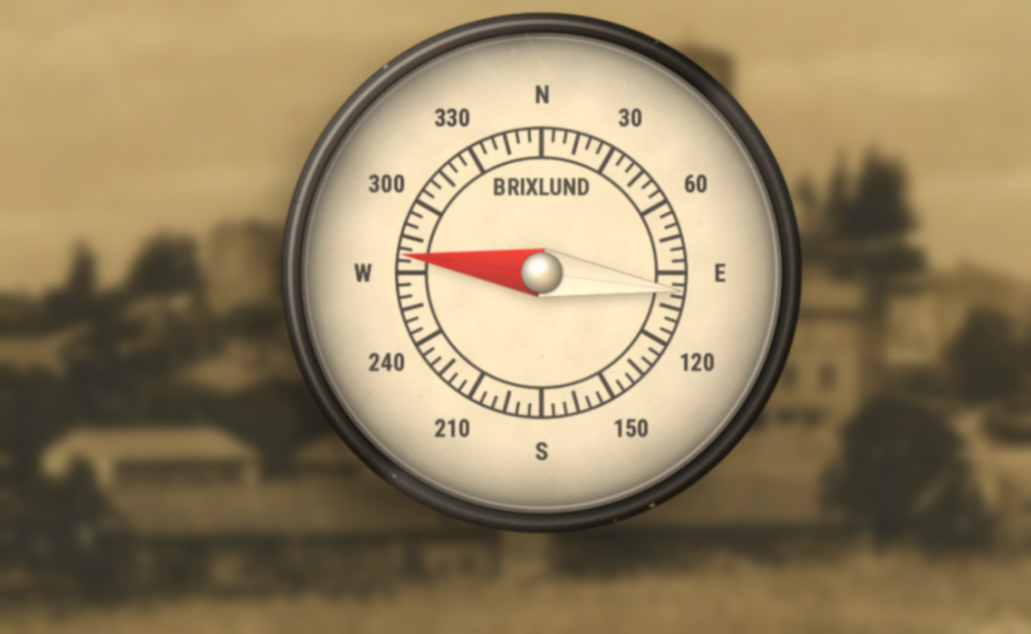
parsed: 277.5 °
